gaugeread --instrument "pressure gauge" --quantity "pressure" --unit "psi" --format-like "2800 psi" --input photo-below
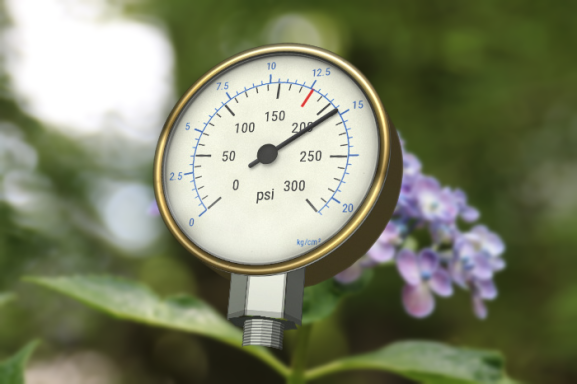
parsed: 210 psi
